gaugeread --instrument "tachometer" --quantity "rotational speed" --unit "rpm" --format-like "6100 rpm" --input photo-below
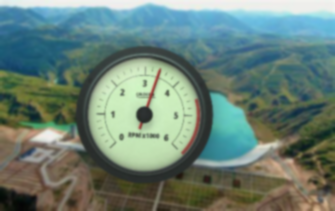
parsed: 3400 rpm
